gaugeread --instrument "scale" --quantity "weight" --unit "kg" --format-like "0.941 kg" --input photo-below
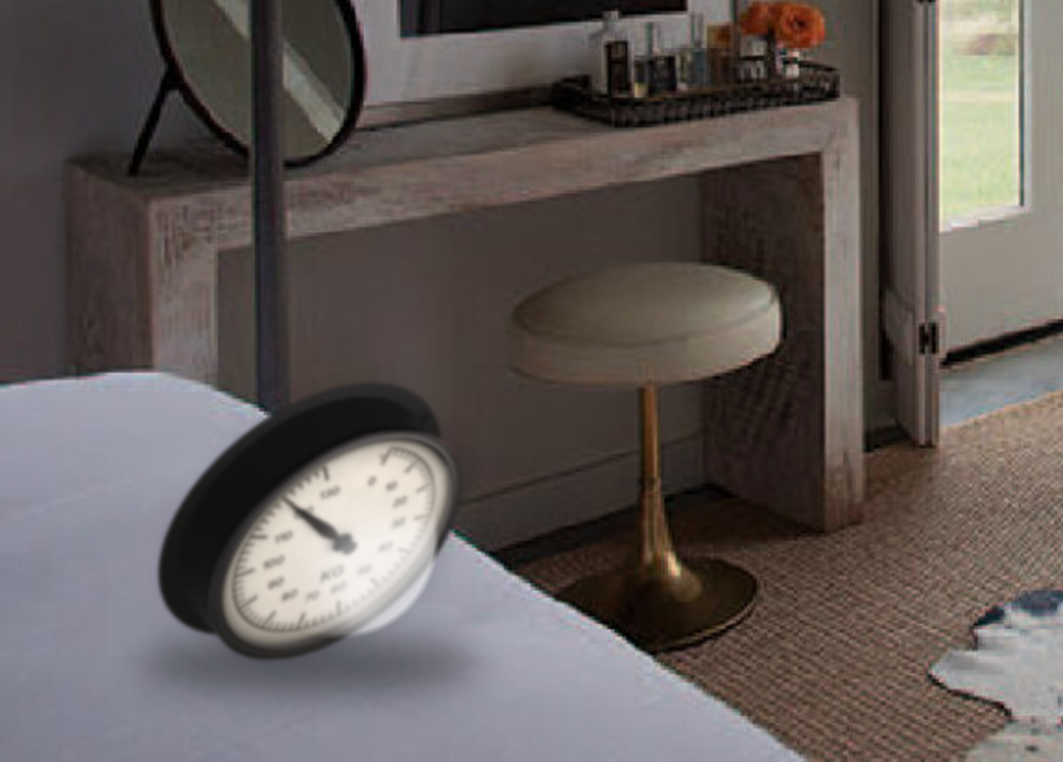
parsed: 120 kg
